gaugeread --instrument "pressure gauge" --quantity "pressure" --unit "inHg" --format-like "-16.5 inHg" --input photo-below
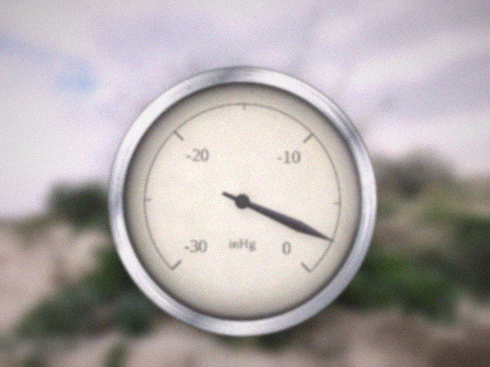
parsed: -2.5 inHg
